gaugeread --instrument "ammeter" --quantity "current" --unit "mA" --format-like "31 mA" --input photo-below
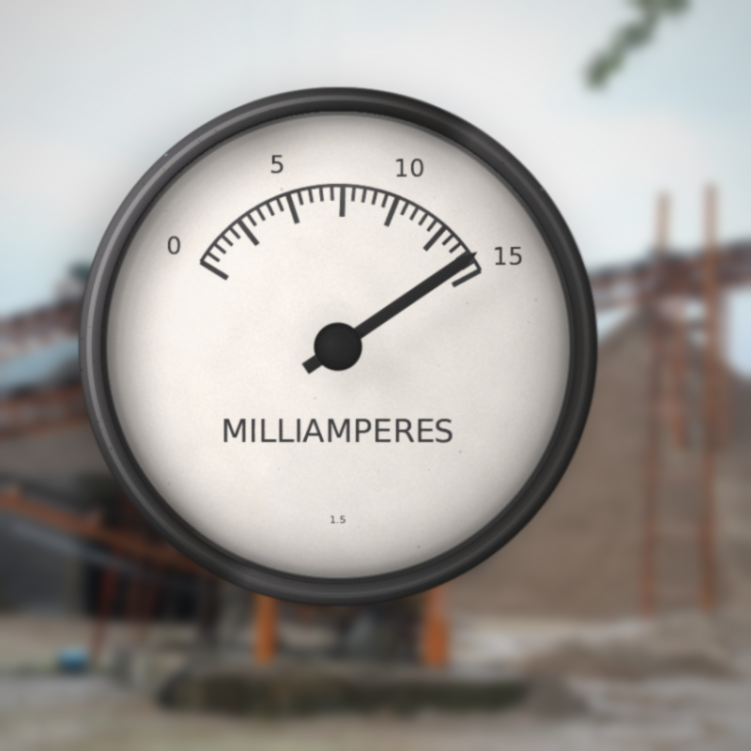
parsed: 14.25 mA
